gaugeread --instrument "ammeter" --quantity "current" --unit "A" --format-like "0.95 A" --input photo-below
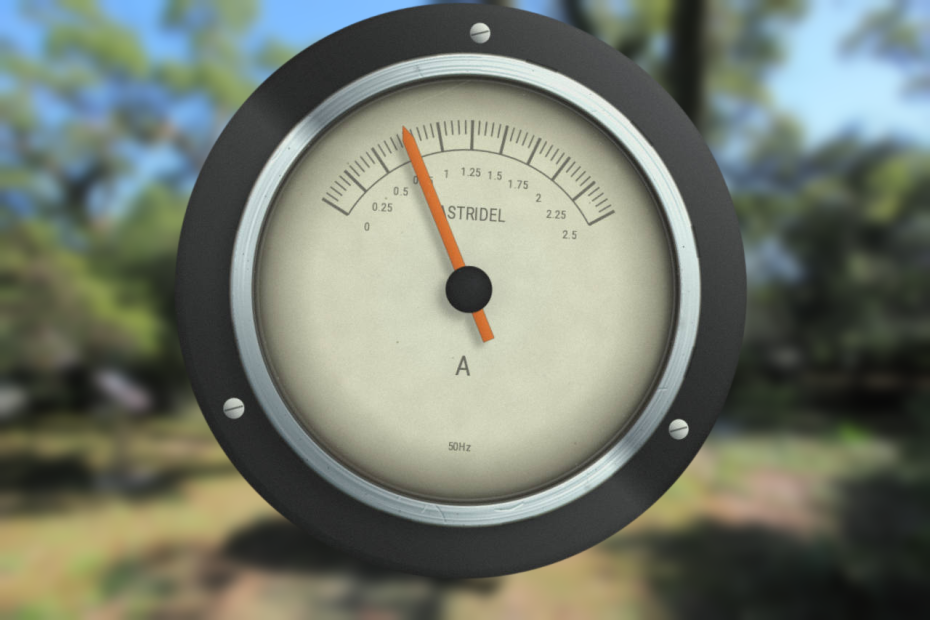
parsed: 0.75 A
